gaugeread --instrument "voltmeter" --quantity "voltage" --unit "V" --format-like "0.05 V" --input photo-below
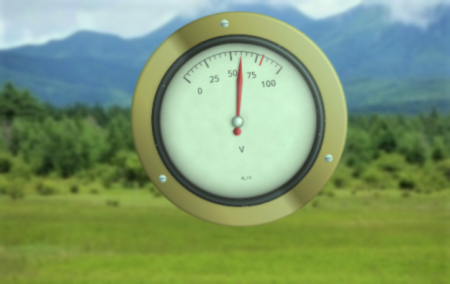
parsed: 60 V
